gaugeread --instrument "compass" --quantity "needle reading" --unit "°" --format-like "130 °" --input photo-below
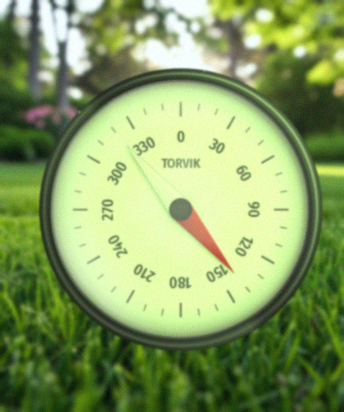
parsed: 140 °
